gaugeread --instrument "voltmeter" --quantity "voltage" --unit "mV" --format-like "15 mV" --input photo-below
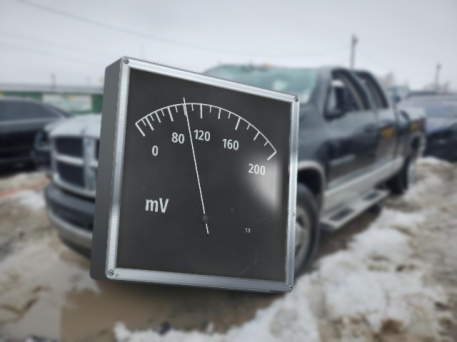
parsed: 100 mV
